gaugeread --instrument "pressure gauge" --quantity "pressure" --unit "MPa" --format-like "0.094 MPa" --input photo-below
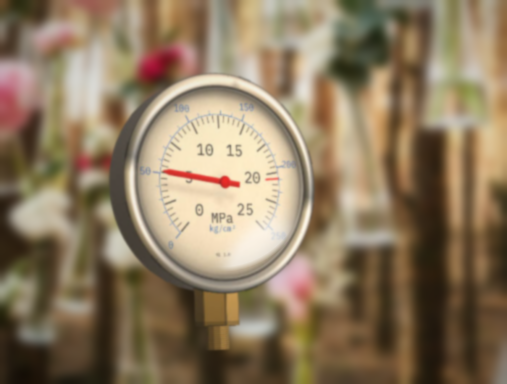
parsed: 5 MPa
